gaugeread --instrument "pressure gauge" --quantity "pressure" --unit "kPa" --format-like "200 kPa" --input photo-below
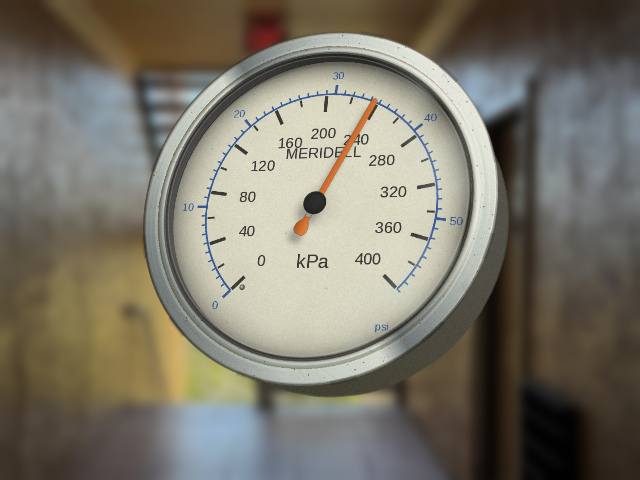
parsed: 240 kPa
